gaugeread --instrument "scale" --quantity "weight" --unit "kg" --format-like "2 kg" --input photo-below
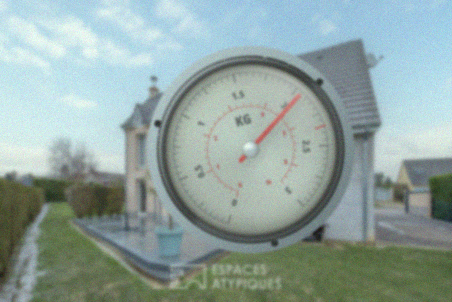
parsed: 2.05 kg
